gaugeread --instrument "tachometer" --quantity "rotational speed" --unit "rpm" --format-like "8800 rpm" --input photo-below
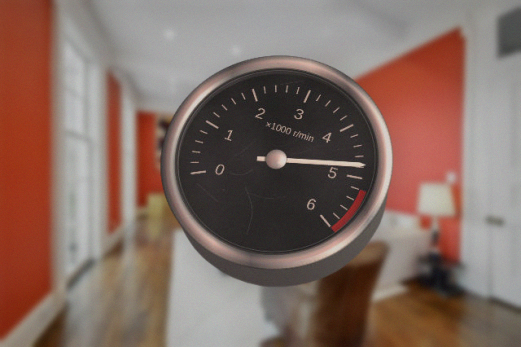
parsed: 4800 rpm
